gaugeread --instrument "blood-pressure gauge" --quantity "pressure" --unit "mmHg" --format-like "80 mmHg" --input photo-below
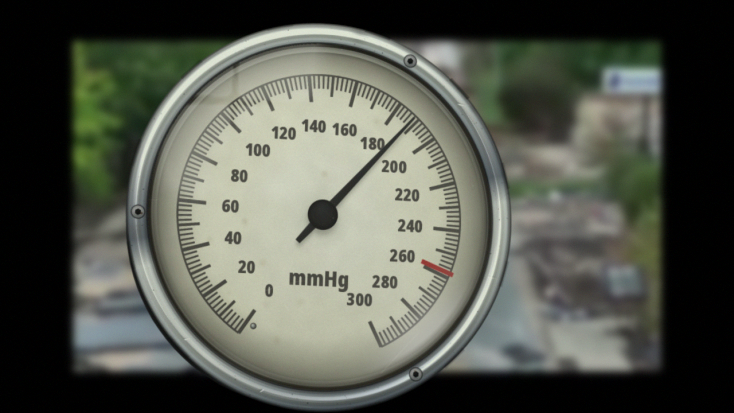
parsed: 188 mmHg
